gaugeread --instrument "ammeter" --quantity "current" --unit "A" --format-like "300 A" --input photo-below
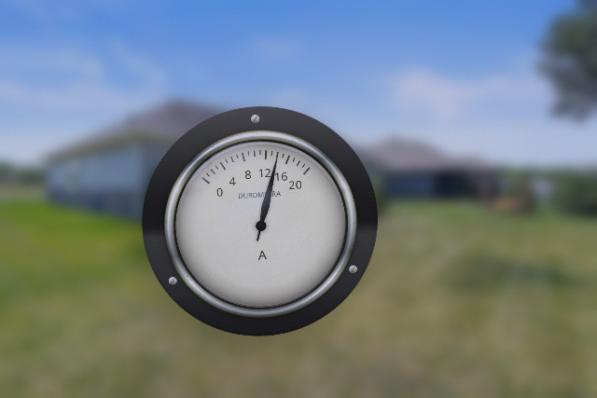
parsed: 14 A
